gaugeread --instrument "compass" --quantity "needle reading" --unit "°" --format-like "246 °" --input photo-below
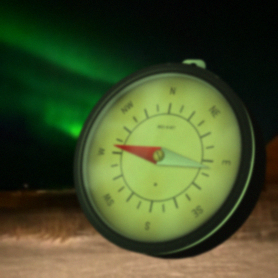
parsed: 277.5 °
